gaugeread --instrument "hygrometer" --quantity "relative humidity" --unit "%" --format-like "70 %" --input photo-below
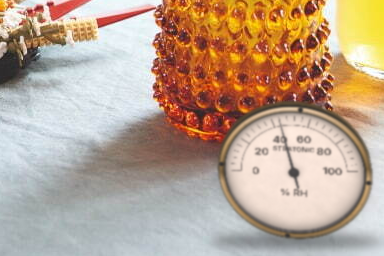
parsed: 44 %
